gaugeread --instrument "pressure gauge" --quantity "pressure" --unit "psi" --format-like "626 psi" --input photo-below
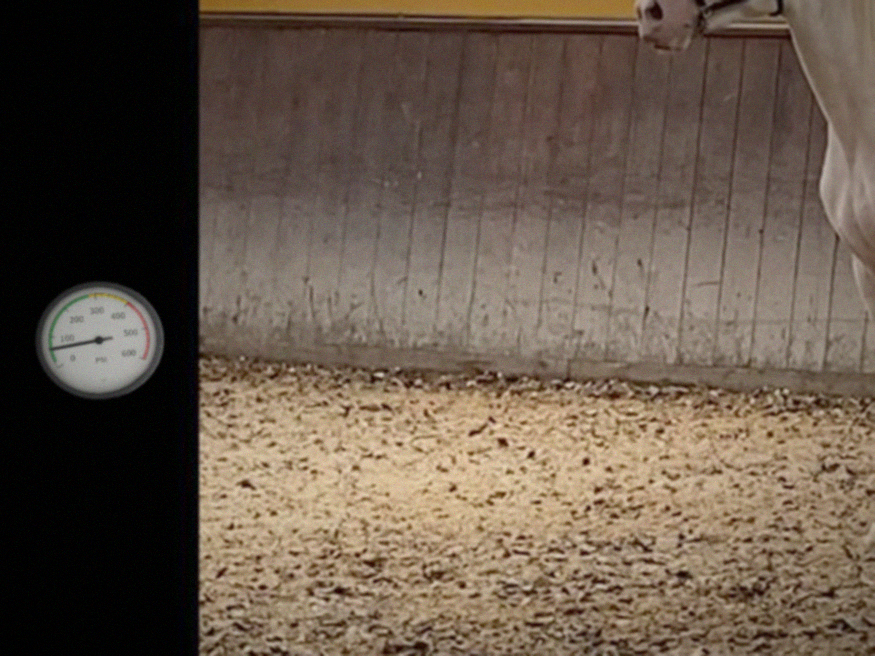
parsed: 60 psi
